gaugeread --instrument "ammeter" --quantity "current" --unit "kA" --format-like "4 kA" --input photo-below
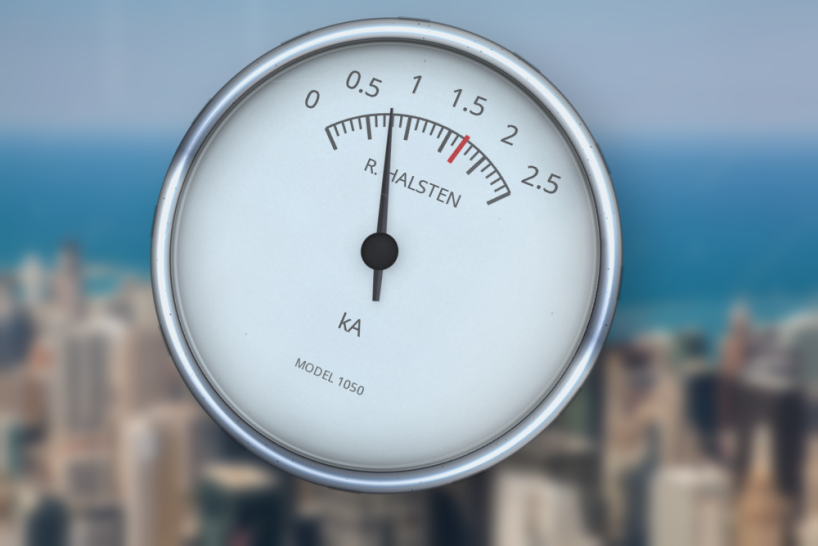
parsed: 0.8 kA
